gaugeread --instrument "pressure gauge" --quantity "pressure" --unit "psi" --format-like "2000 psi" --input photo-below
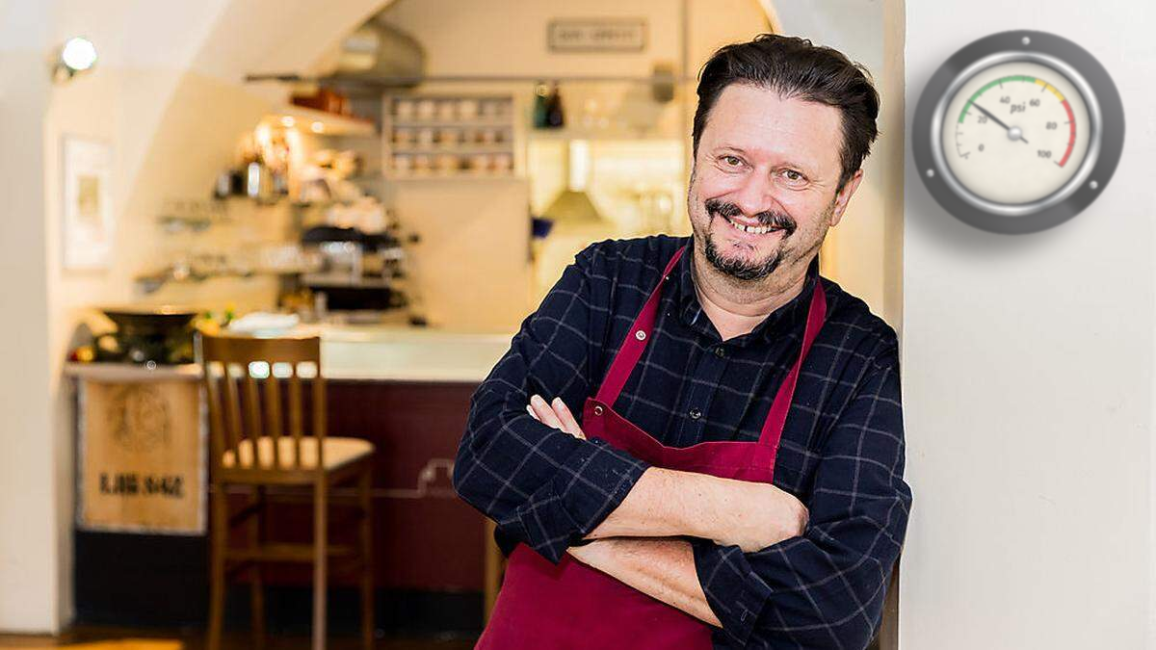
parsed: 25 psi
